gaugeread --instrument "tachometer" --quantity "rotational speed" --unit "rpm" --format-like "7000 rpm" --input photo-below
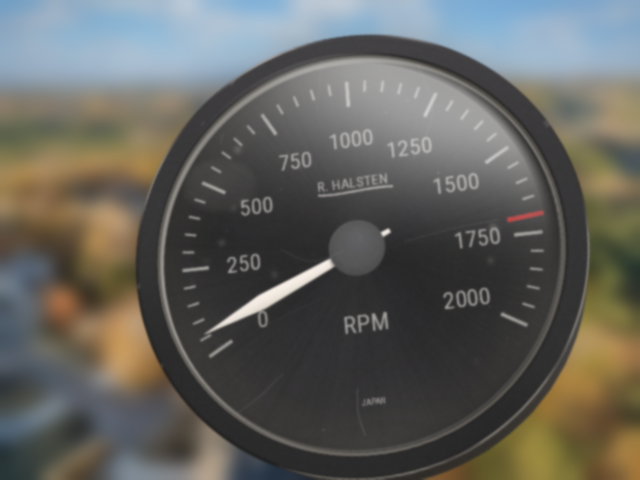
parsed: 50 rpm
